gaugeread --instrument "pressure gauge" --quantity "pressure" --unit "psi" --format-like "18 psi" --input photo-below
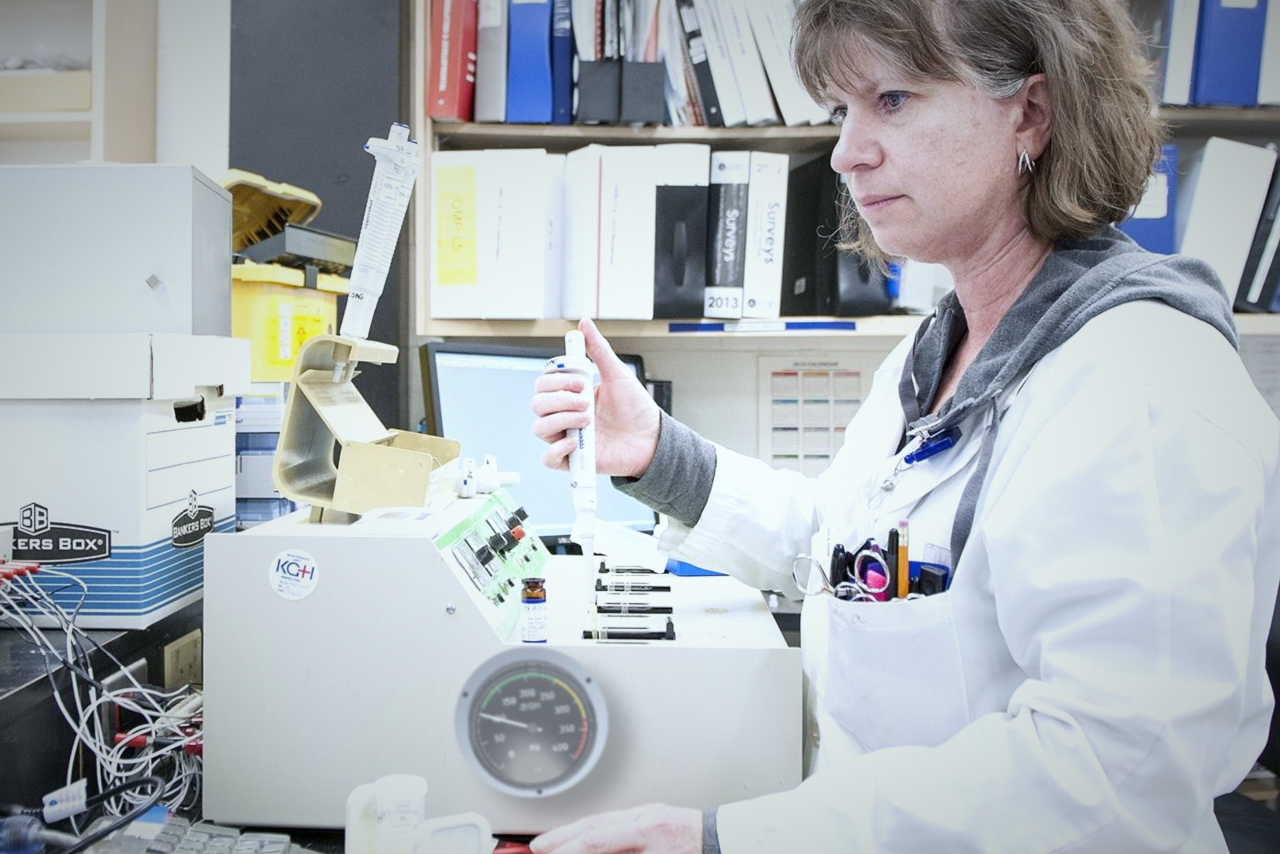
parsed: 100 psi
